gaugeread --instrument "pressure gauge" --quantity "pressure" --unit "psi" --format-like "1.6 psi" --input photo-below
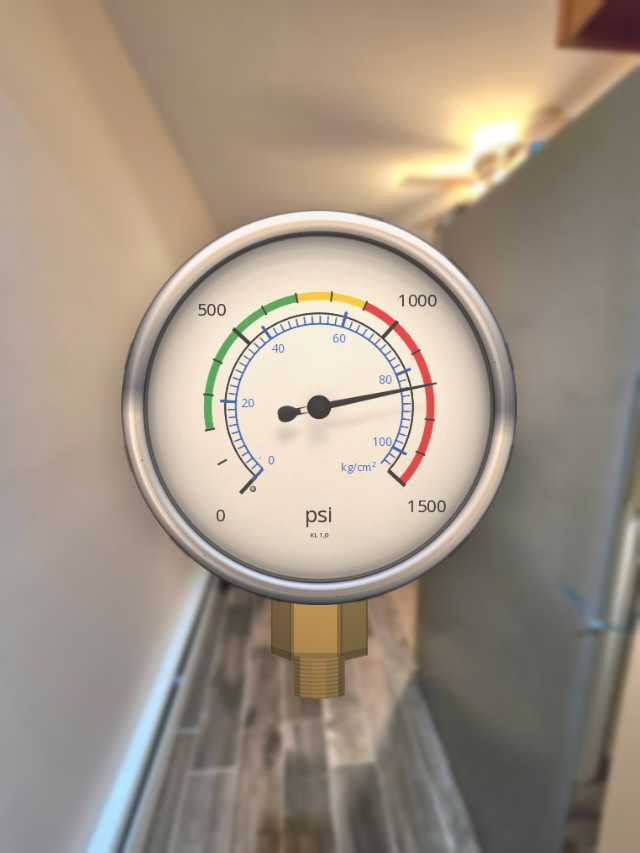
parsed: 1200 psi
